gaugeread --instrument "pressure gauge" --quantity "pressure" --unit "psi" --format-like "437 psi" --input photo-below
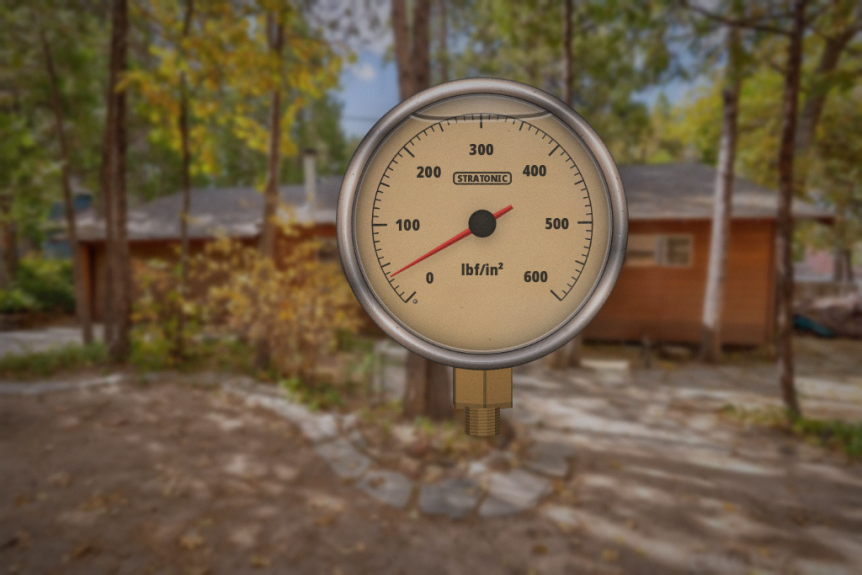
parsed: 35 psi
